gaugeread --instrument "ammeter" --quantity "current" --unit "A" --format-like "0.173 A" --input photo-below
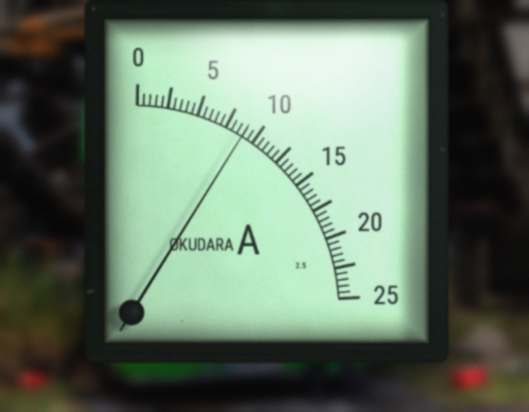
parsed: 9 A
